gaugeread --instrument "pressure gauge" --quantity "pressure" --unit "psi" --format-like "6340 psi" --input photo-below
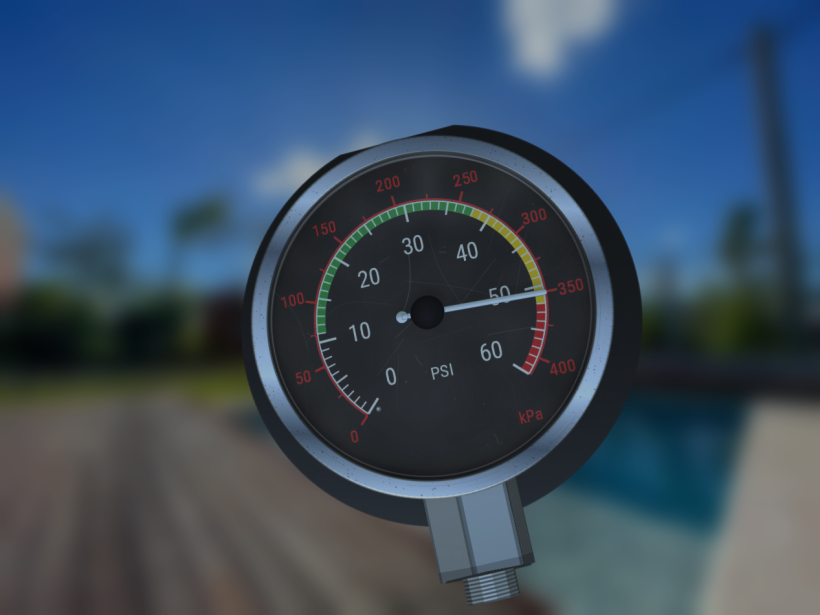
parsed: 51 psi
